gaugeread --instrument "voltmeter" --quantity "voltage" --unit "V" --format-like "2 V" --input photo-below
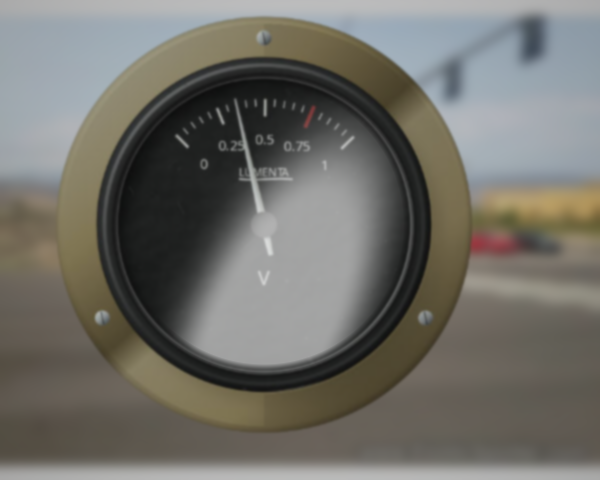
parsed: 0.35 V
